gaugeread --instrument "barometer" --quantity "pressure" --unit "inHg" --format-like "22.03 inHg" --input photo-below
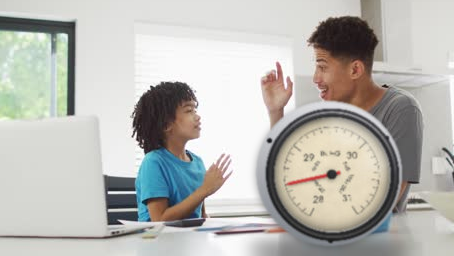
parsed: 28.5 inHg
